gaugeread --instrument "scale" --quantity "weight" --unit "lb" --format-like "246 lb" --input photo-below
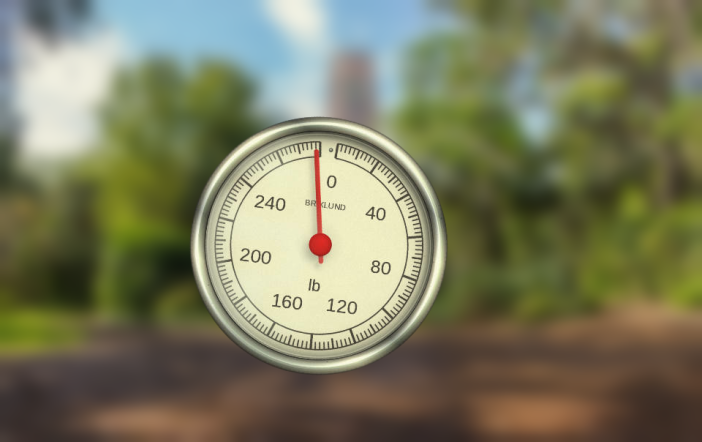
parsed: 278 lb
